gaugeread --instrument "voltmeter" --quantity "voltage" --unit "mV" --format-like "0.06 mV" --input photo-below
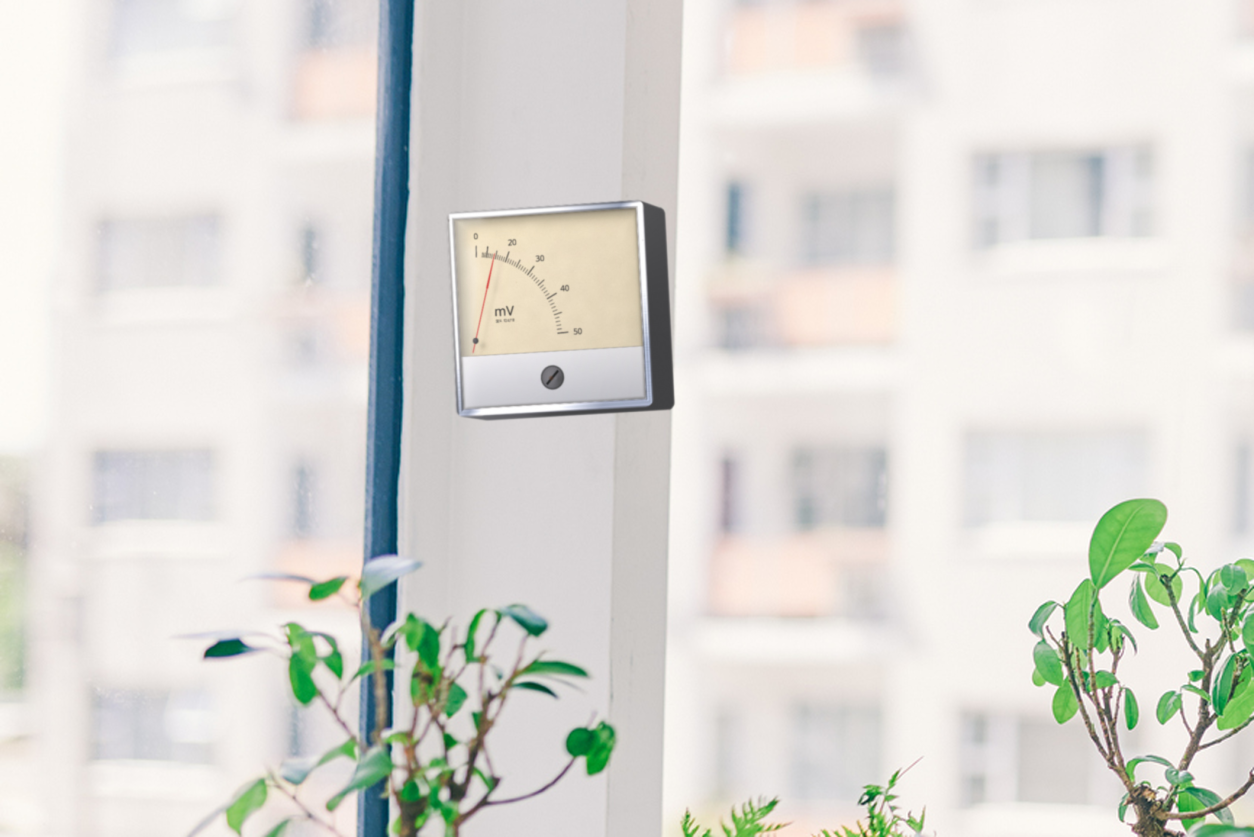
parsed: 15 mV
